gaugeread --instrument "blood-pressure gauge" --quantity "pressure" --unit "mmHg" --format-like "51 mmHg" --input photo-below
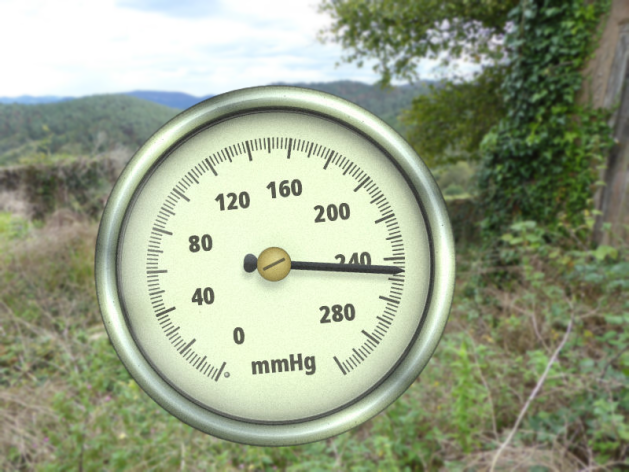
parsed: 246 mmHg
